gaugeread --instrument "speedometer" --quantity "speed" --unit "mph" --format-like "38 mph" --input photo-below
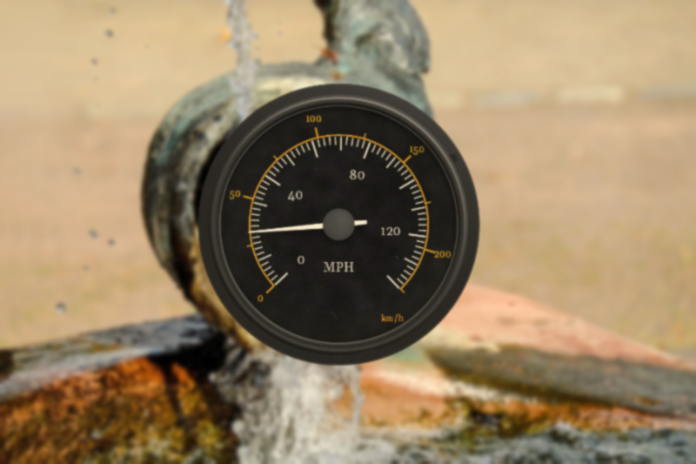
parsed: 20 mph
